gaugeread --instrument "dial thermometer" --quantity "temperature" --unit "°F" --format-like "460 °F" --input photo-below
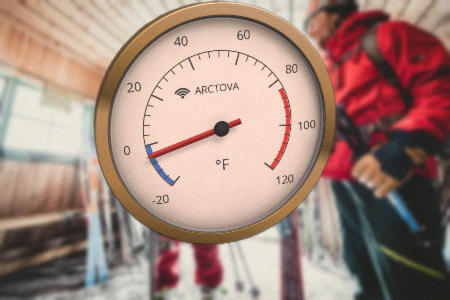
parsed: -4 °F
